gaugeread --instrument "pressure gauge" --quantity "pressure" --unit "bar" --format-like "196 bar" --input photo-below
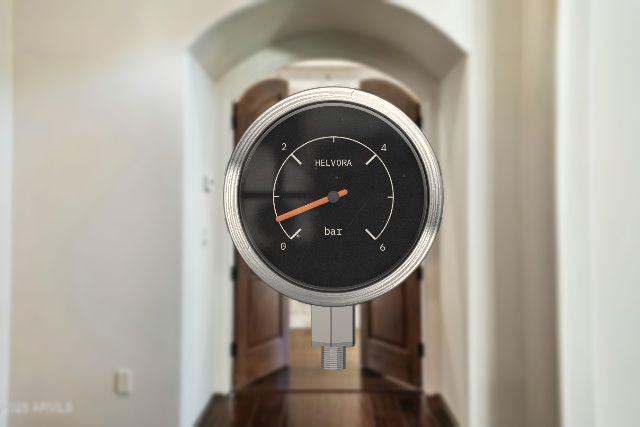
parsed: 0.5 bar
